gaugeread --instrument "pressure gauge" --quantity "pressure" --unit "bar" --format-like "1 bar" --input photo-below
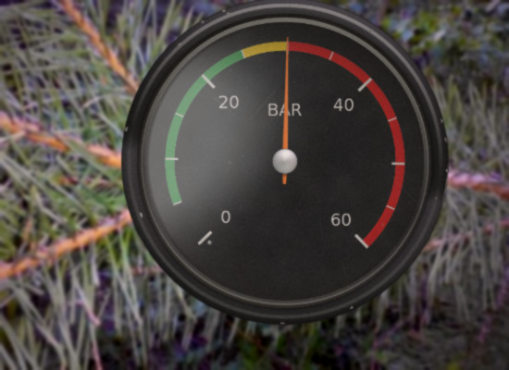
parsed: 30 bar
